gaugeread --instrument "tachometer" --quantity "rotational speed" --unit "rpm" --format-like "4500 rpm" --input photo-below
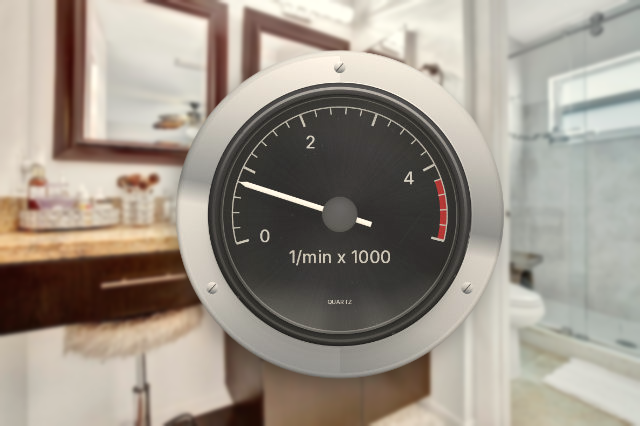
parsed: 800 rpm
